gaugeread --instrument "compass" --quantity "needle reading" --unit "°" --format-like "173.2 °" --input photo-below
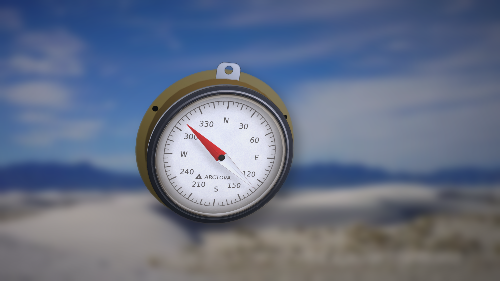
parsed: 310 °
